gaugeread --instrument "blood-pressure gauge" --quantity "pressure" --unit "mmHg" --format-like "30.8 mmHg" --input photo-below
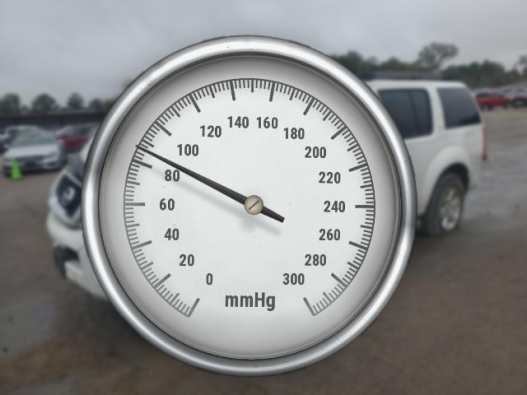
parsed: 86 mmHg
